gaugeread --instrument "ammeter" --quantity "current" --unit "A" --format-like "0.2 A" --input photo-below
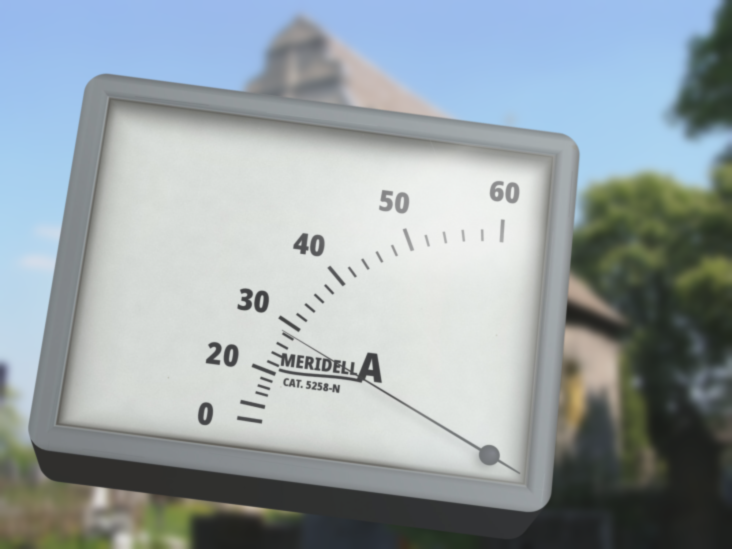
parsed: 28 A
